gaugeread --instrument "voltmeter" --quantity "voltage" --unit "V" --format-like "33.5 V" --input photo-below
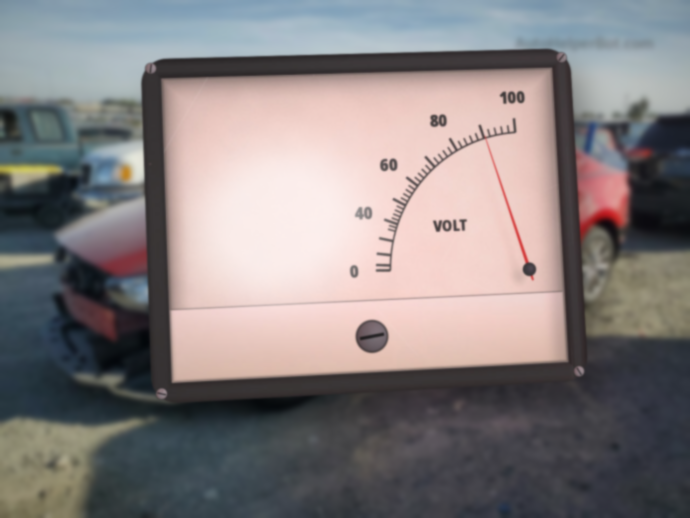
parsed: 90 V
